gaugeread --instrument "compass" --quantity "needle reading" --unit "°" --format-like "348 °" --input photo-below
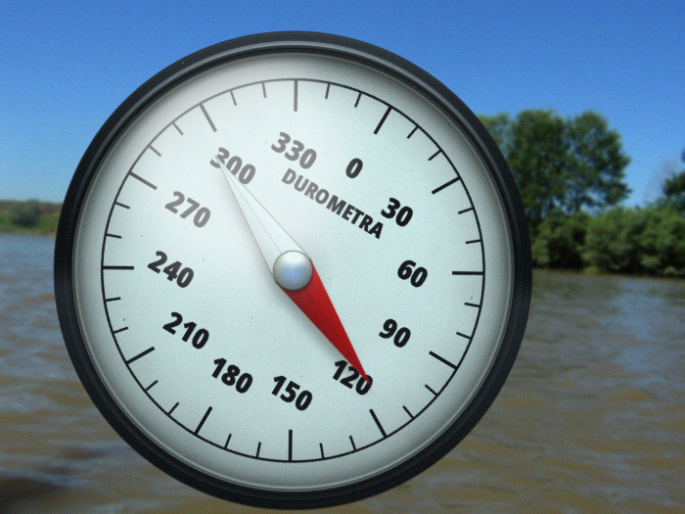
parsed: 115 °
